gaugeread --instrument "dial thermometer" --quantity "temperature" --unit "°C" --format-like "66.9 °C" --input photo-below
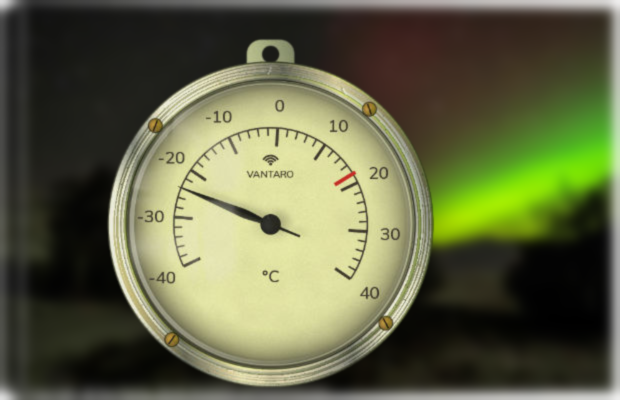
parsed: -24 °C
